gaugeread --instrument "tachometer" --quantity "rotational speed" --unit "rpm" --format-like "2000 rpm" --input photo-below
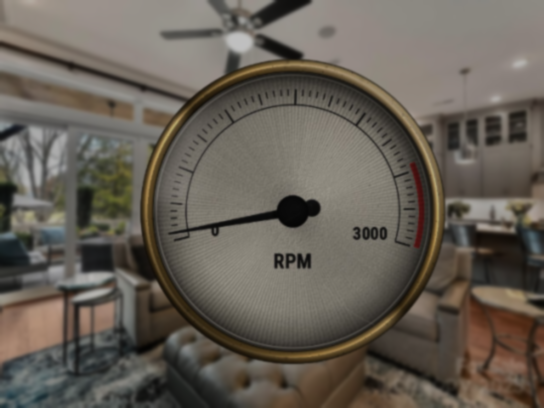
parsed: 50 rpm
